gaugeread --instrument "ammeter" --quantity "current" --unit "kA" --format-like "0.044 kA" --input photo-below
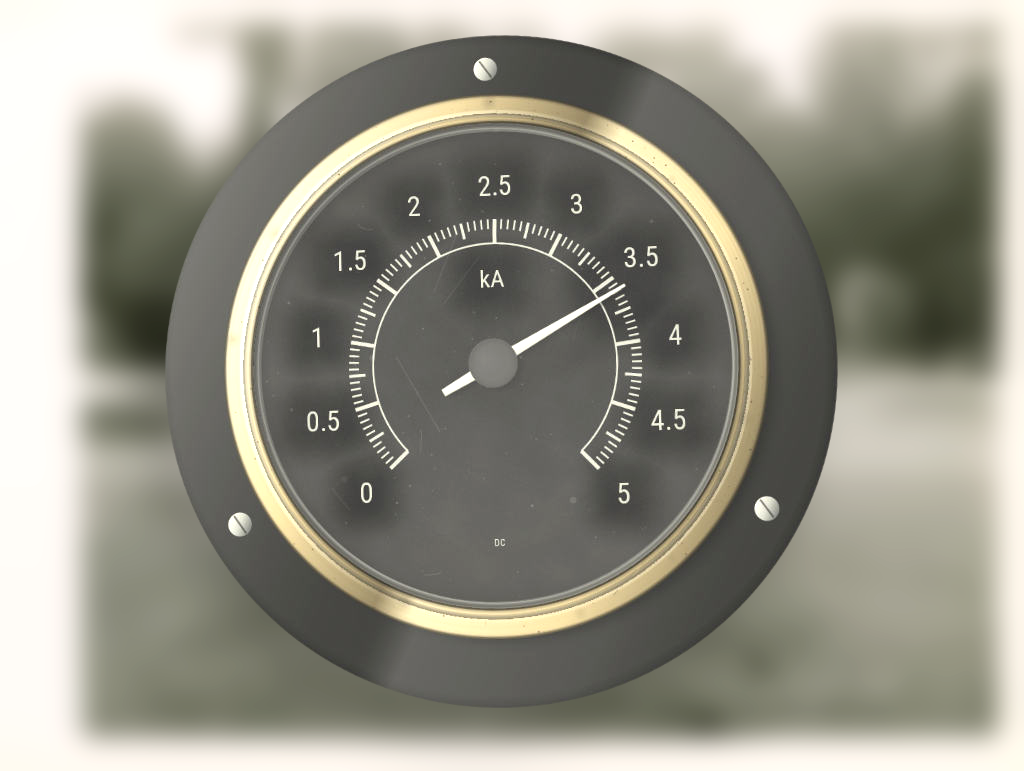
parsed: 3.6 kA
